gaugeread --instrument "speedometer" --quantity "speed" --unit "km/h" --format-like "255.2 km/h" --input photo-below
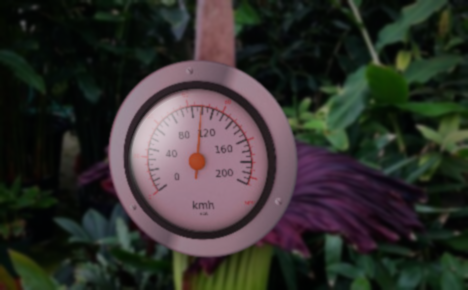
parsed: 110 km/h
